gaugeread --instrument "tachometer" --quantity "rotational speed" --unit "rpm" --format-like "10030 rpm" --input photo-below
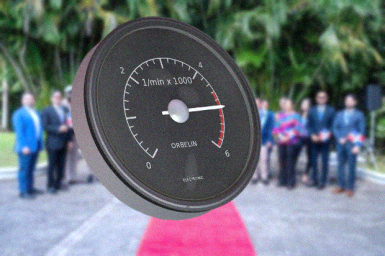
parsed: 5000 rpm
